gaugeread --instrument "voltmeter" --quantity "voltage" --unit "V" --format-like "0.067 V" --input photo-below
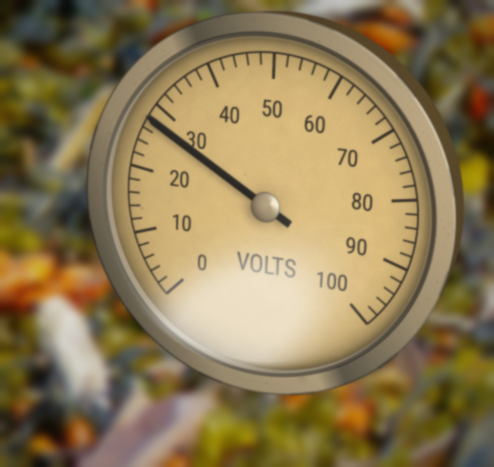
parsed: 28 V
